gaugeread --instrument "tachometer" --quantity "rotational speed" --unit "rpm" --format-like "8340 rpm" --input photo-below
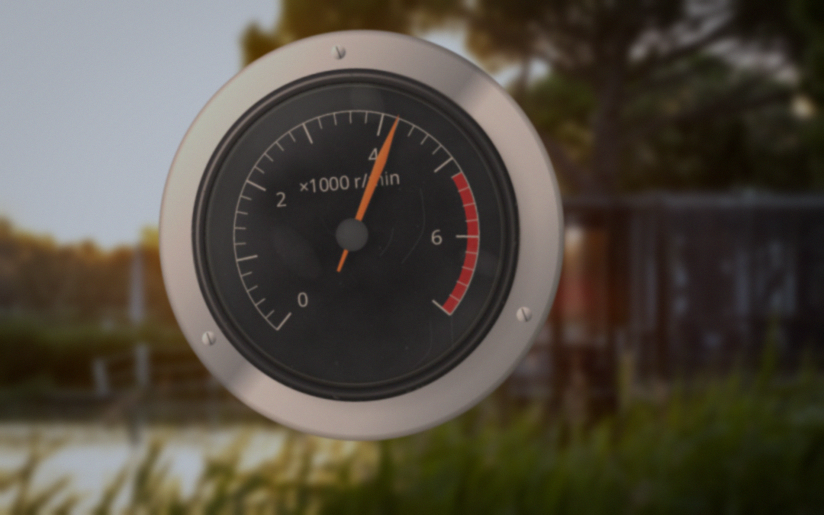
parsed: 4200 rpm
